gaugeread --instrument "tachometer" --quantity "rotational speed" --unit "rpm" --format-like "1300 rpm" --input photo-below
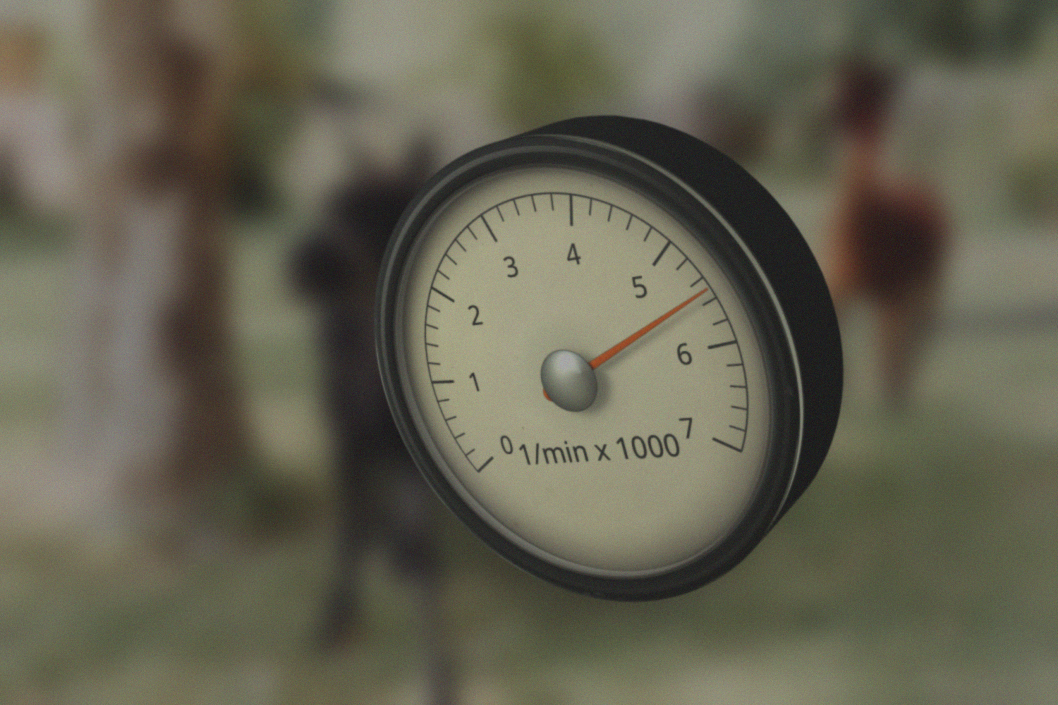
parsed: 5500 rpm
